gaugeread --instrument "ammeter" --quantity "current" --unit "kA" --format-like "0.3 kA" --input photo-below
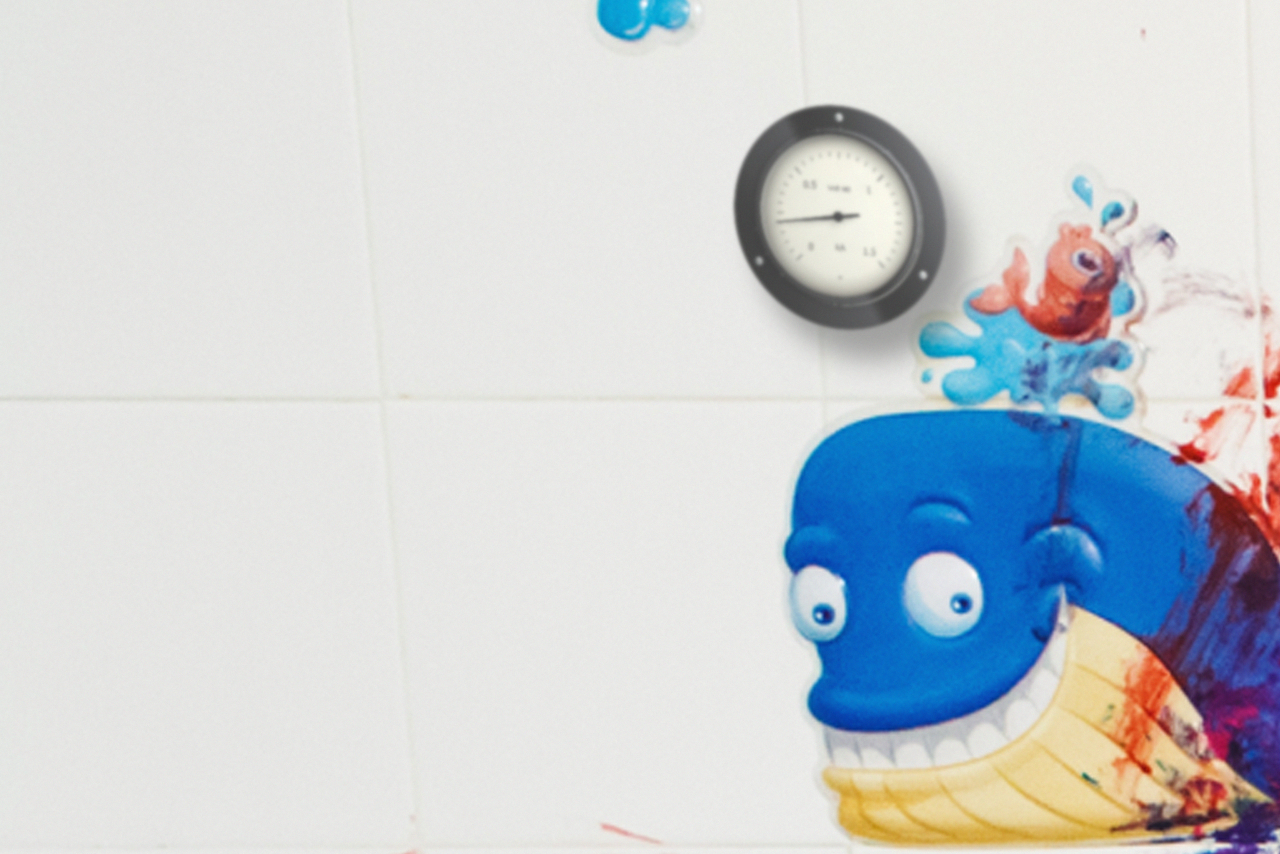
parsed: 0.2 kA
